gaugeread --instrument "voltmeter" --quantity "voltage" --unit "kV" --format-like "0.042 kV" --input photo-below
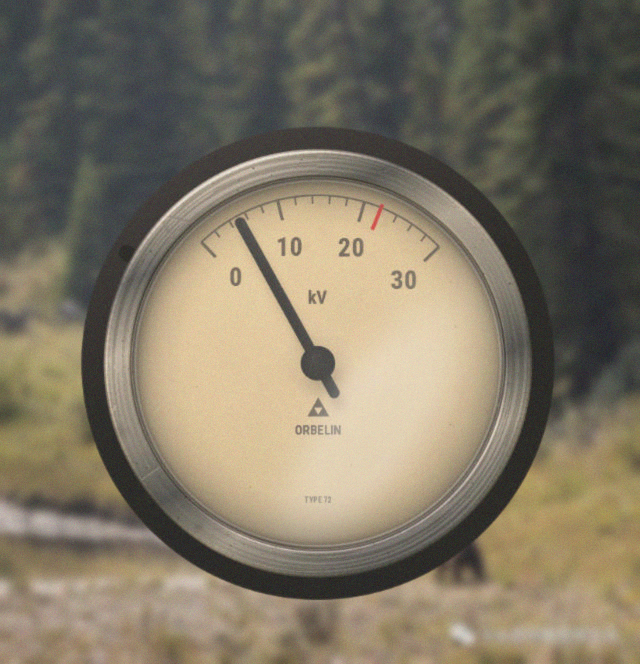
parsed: 5 kV
